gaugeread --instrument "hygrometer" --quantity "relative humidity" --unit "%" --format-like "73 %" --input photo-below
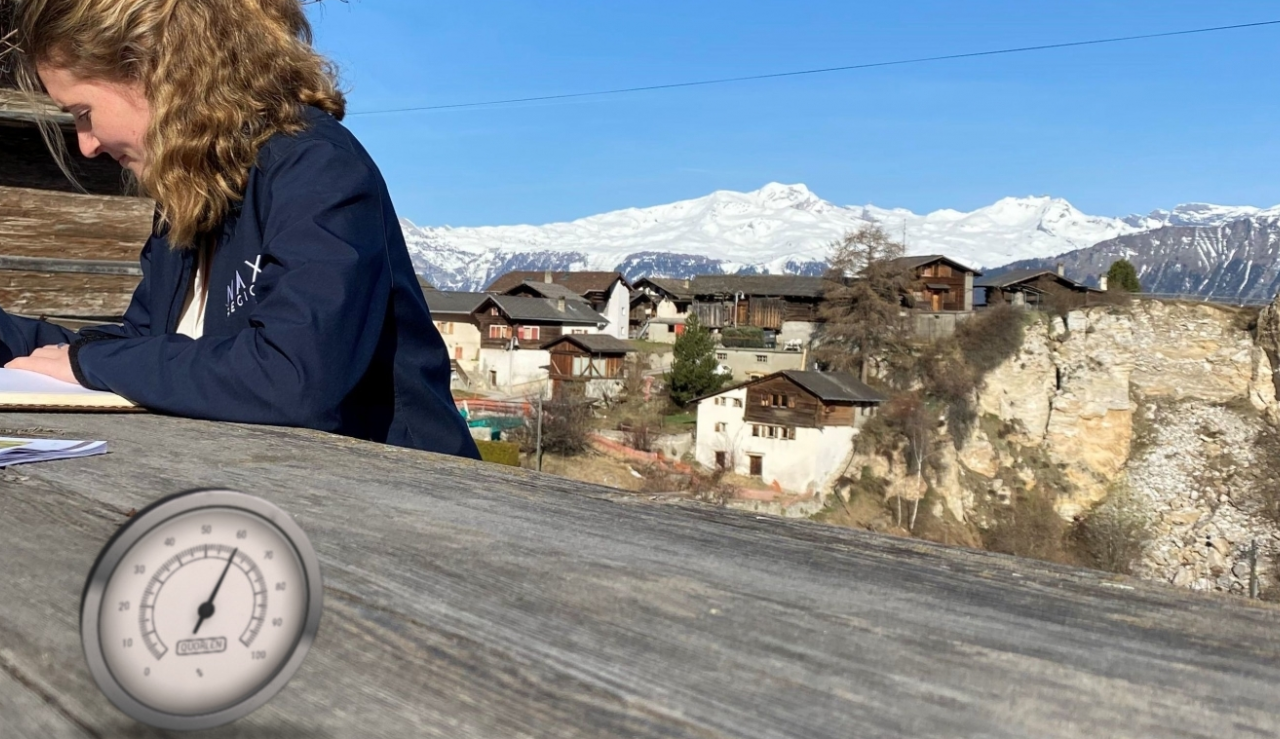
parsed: 60 %
